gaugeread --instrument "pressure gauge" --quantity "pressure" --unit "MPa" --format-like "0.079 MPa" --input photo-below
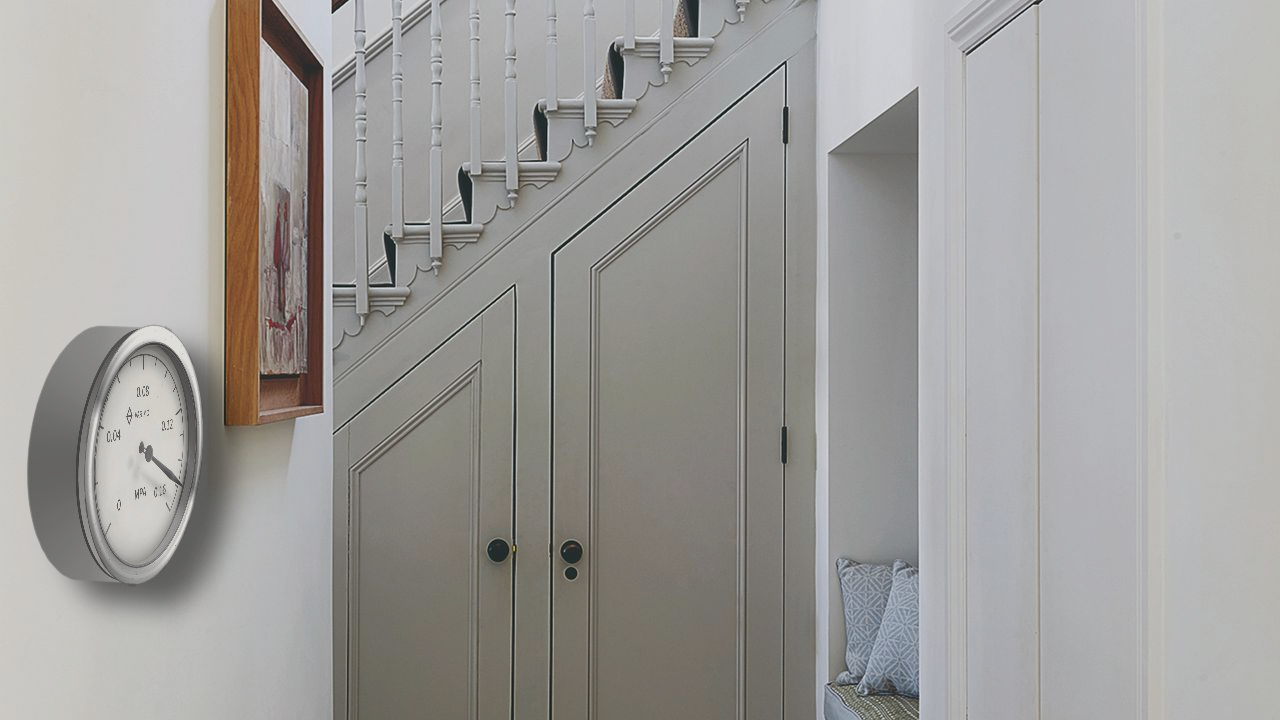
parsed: 0.15 MPa
